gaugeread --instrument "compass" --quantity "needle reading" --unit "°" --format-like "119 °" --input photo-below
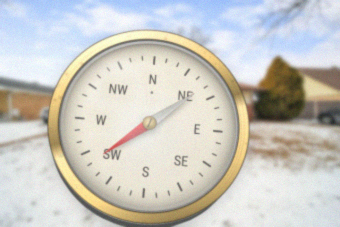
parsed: 230 °
